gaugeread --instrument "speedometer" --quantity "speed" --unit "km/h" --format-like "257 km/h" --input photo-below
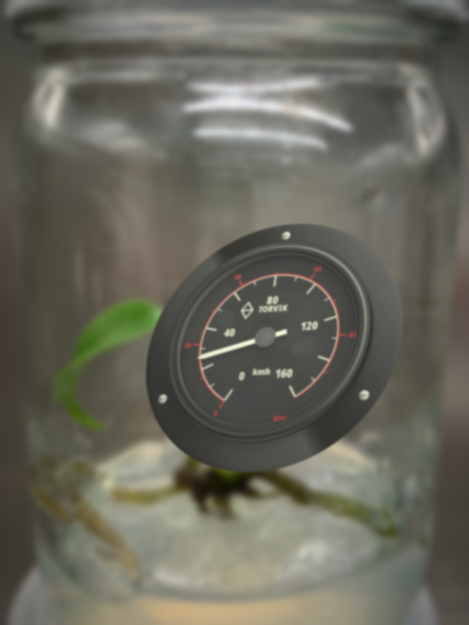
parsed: 25 km/h
